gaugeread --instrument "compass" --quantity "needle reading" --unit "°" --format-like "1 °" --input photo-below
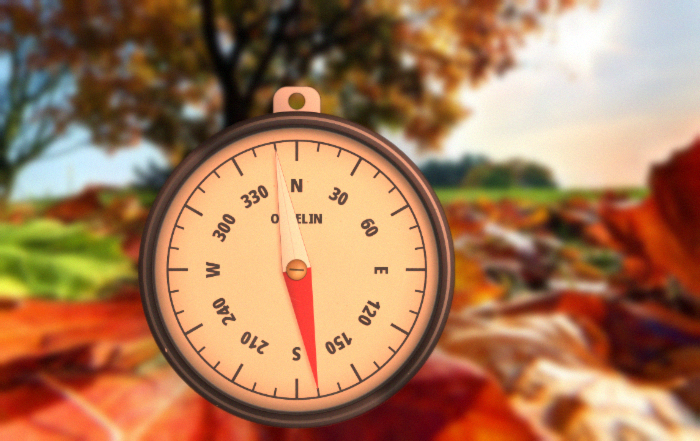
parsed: 170 °
